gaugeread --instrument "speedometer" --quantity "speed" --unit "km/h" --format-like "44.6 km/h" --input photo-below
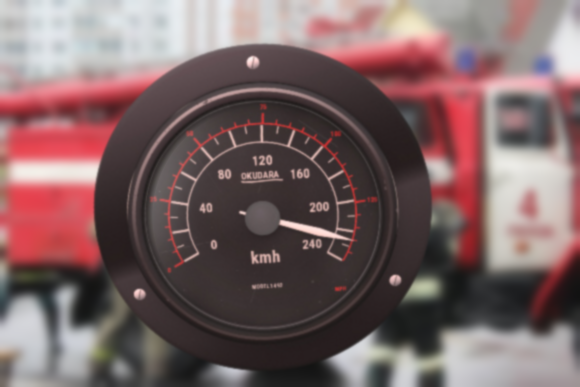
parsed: 225 km/h
